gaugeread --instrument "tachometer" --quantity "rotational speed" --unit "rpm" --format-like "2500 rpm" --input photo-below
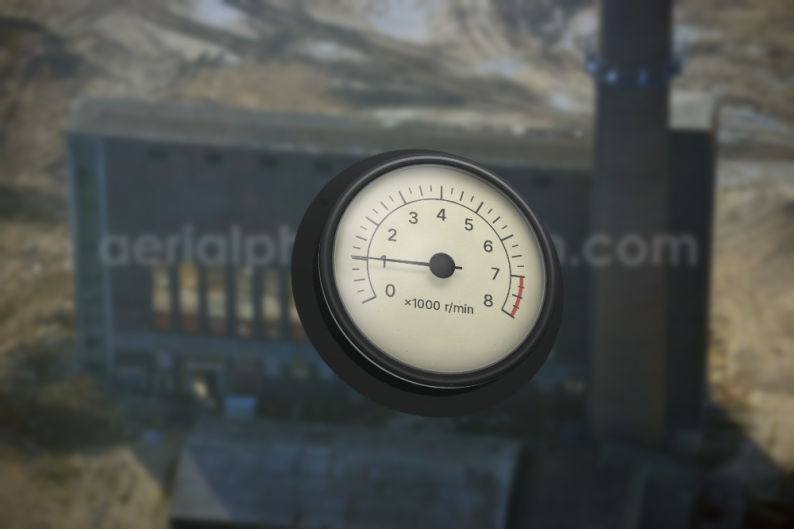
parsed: 1000 rpm
